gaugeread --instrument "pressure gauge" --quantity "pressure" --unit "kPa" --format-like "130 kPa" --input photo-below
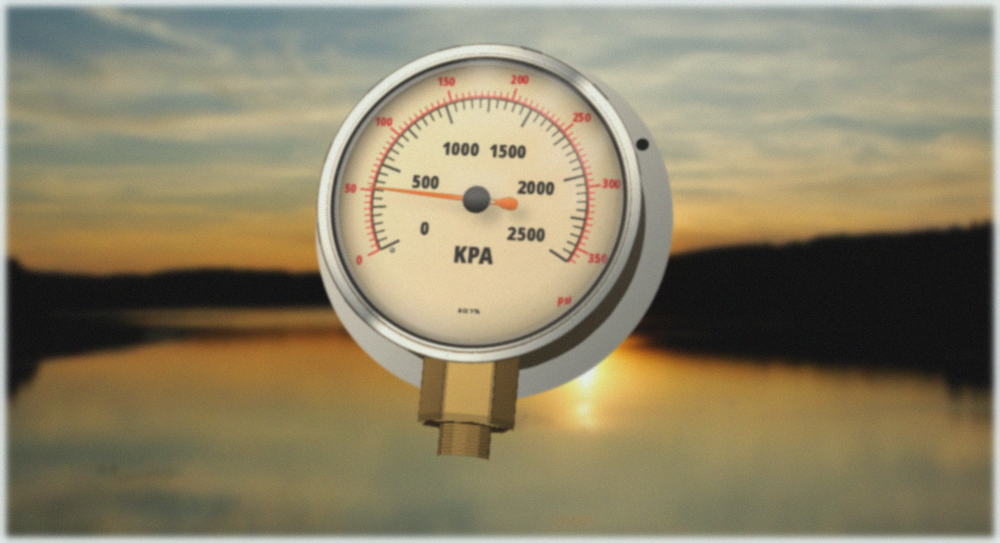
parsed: 350 kPa
